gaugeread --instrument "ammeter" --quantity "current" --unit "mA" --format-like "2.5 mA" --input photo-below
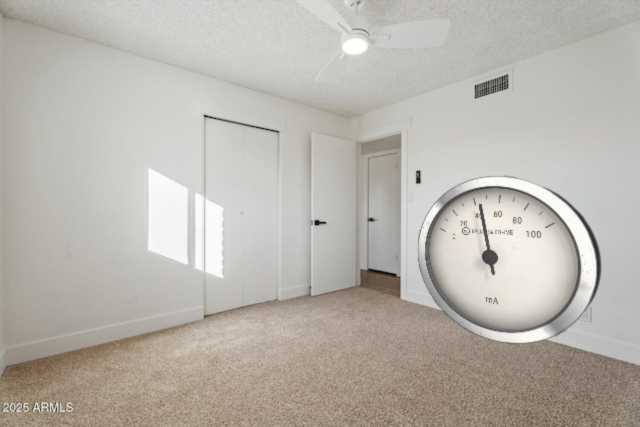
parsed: 45 mA
